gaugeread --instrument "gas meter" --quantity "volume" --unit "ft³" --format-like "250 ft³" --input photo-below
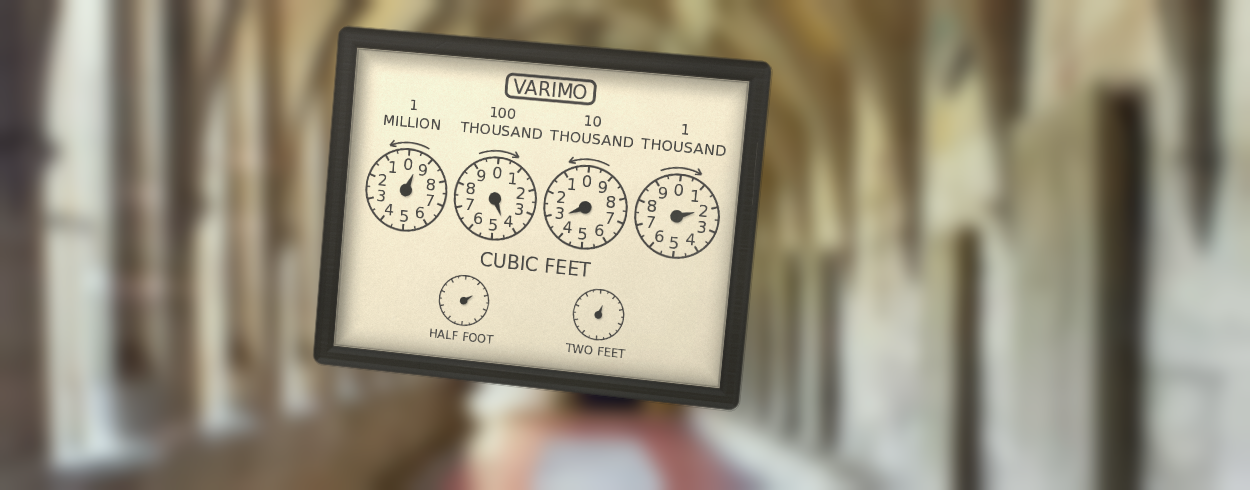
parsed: 943200 ft³
